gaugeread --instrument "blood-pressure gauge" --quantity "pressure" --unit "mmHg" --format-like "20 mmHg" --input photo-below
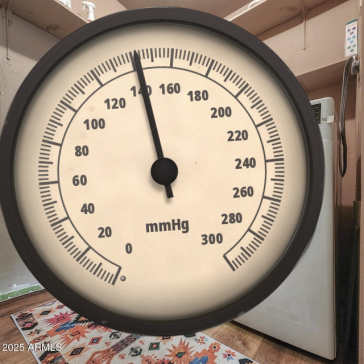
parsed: 142 mmHg
